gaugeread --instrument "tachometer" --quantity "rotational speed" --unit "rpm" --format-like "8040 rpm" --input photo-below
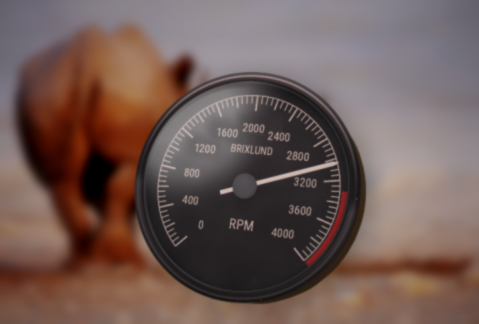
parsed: 3050 rpm
